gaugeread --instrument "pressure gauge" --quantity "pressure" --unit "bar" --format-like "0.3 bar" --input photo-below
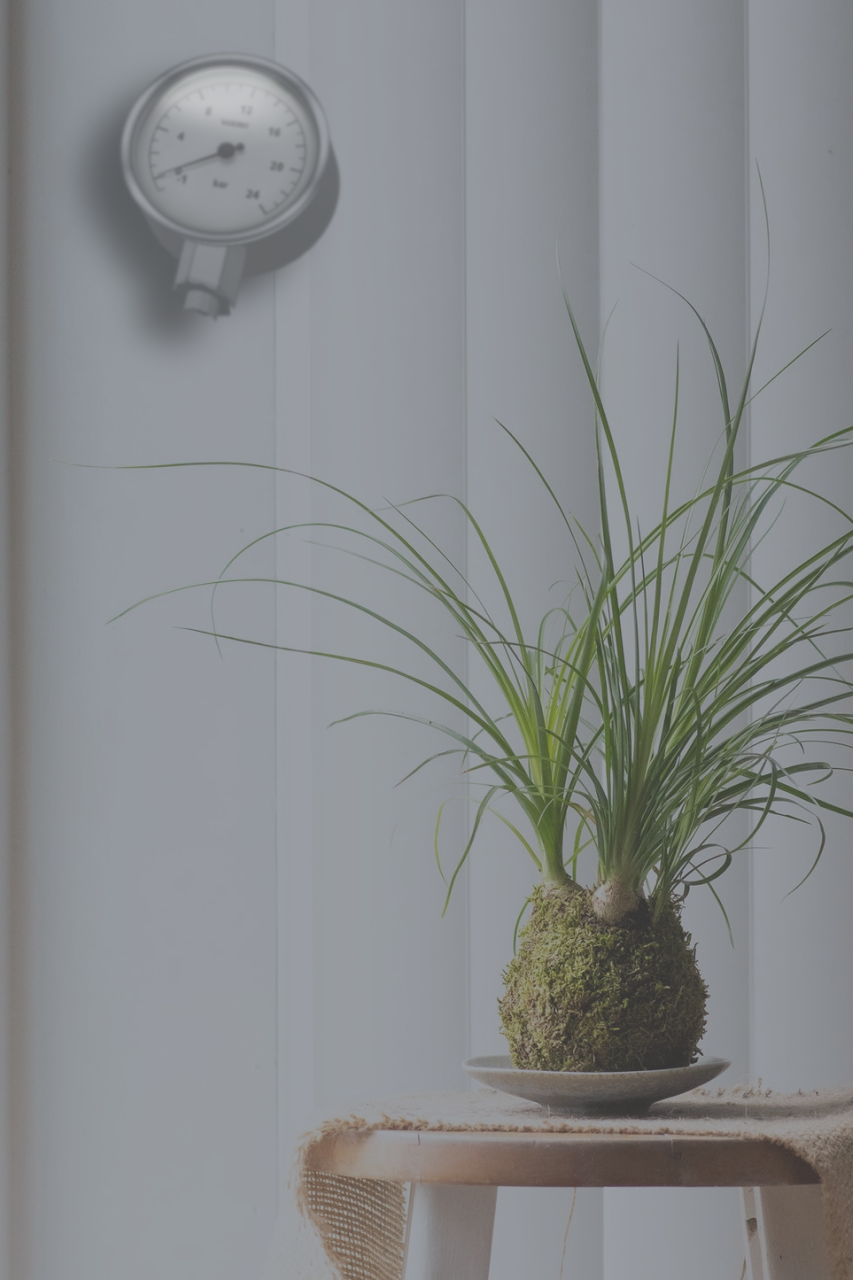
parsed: 0 bar
